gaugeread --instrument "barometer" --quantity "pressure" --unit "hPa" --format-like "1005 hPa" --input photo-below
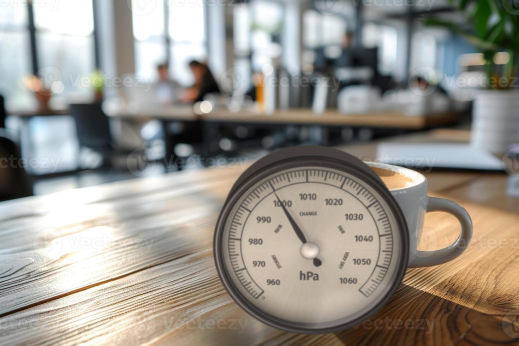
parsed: 1000 hPa
